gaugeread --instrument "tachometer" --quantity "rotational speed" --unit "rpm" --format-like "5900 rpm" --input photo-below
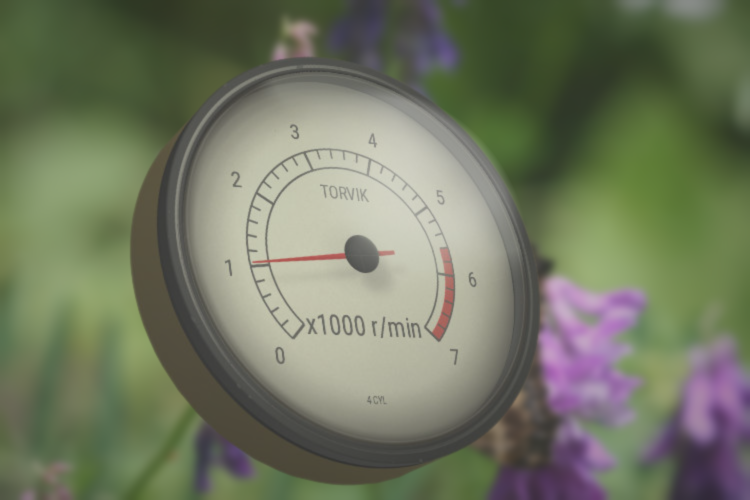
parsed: 1000 rpm
